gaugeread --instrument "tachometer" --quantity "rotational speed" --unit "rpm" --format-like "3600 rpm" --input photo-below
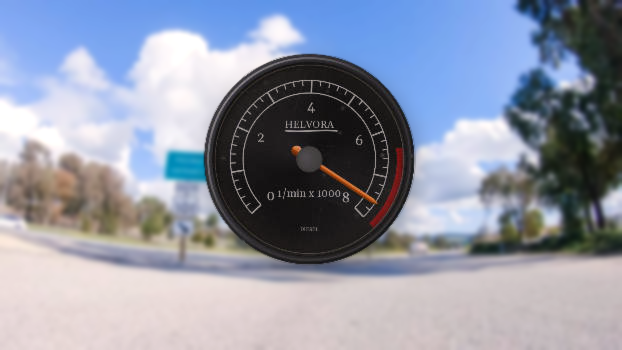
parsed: 7600 rpm
